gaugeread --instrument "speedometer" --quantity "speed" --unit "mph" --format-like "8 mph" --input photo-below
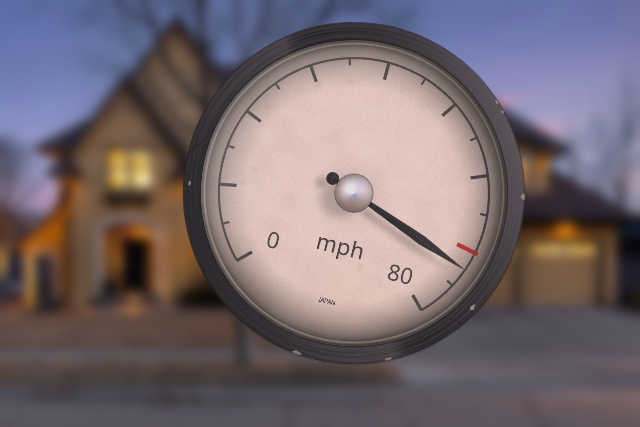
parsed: 72.5 mph
